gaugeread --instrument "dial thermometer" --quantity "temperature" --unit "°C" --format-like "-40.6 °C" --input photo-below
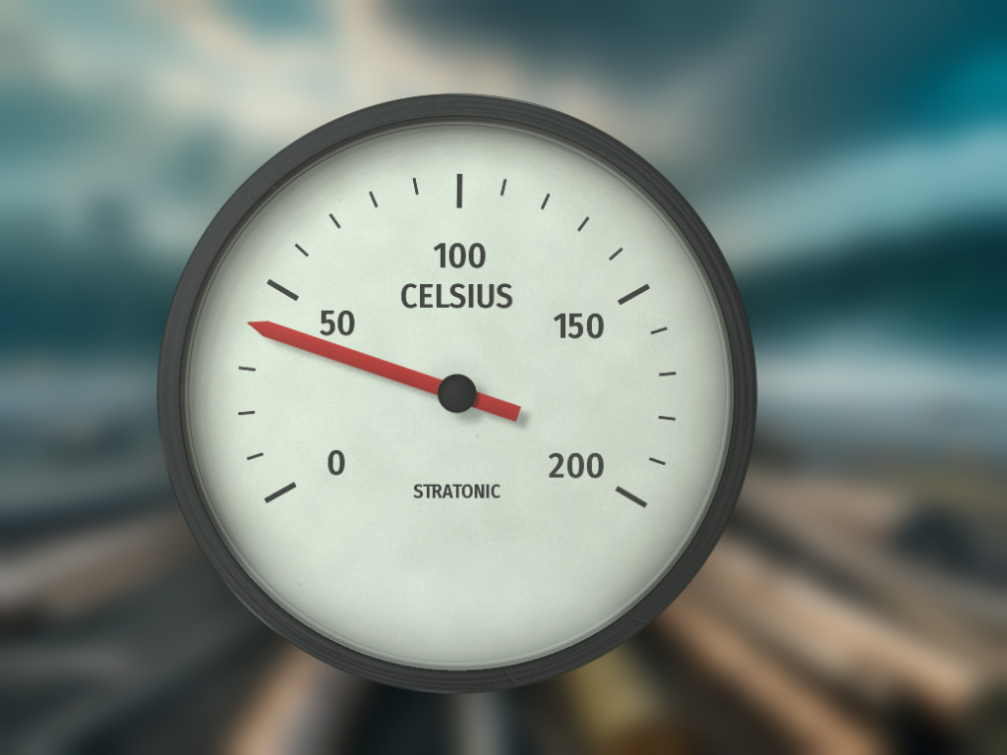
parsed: 40 °C
